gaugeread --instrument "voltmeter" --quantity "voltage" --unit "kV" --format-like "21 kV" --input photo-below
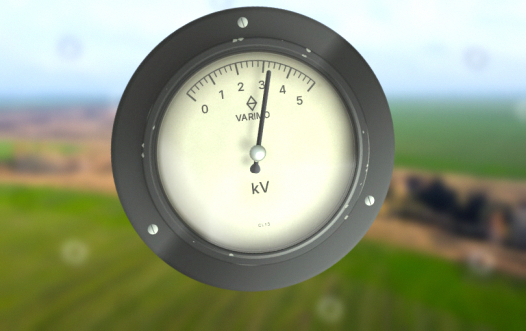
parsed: 3.2 kV
